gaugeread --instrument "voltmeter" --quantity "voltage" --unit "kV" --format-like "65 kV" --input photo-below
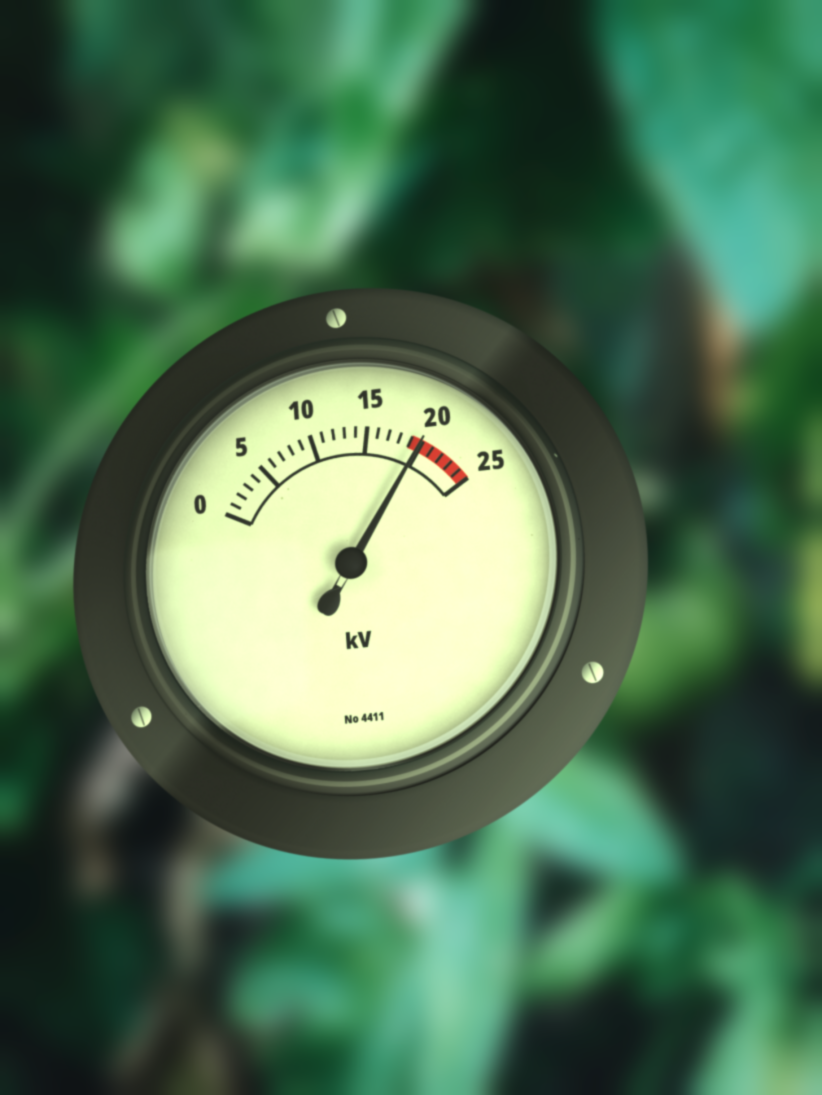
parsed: 20 kV
